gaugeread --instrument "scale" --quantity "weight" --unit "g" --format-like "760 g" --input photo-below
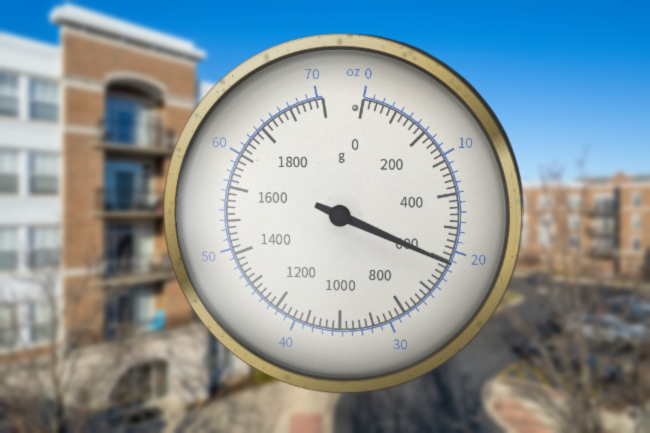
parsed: 600 g
